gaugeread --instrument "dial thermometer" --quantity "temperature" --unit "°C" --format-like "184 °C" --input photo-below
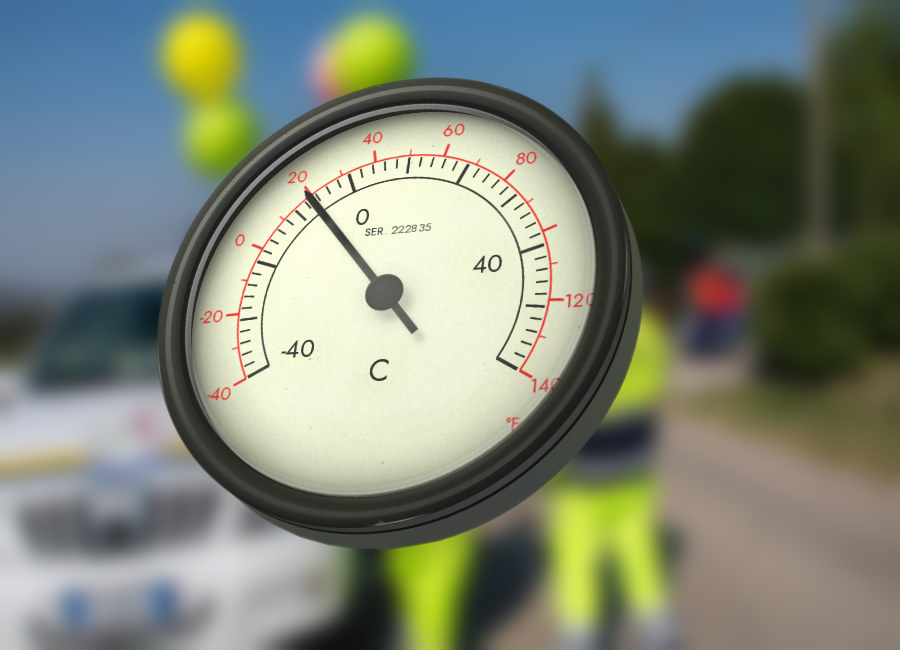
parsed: -7 °C
